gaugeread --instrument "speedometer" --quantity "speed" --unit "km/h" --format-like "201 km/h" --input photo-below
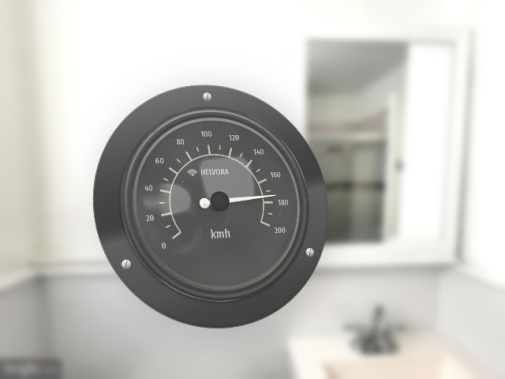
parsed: 175 km/h
